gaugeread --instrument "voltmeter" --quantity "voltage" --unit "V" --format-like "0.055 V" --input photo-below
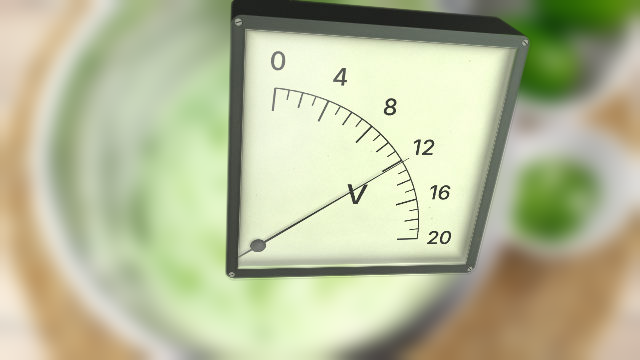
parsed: 12 V
